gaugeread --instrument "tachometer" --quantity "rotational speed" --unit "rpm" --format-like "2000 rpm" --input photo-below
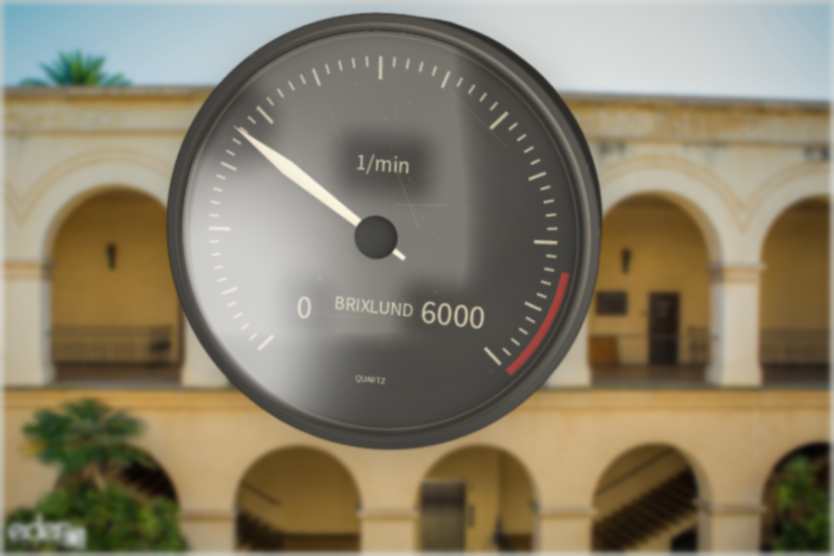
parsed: 1800 rpm
